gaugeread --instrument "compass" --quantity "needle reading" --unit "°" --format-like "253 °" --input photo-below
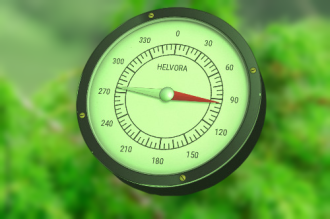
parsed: 95 °
